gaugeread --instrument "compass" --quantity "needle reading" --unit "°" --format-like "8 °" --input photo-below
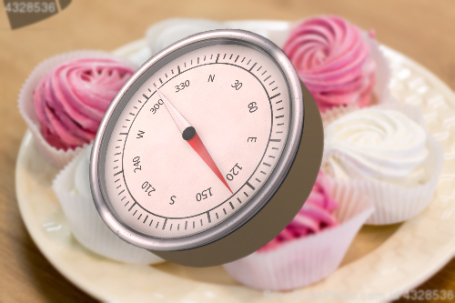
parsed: 130 °
